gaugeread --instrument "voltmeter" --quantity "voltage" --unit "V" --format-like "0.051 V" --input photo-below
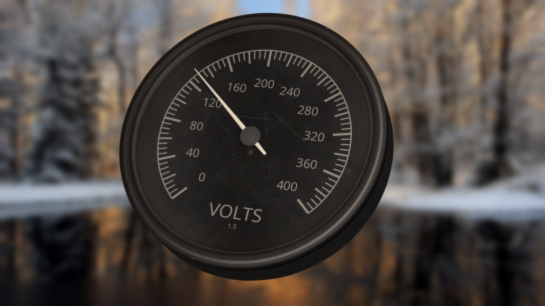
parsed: 130 V
